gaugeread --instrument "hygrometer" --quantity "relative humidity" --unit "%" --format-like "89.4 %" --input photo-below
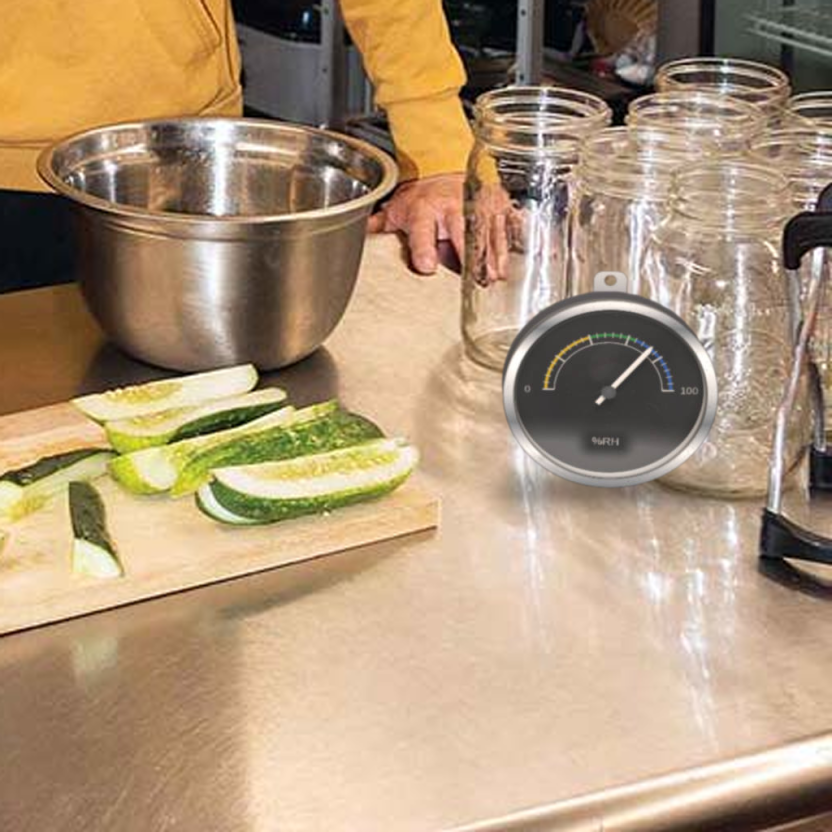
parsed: 72 %
